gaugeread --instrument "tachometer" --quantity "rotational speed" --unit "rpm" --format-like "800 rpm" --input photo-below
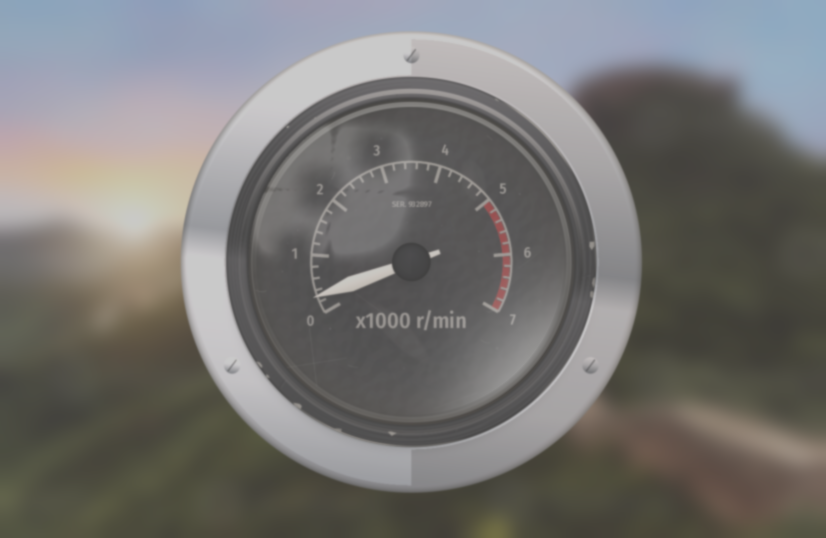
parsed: 300 rpm
